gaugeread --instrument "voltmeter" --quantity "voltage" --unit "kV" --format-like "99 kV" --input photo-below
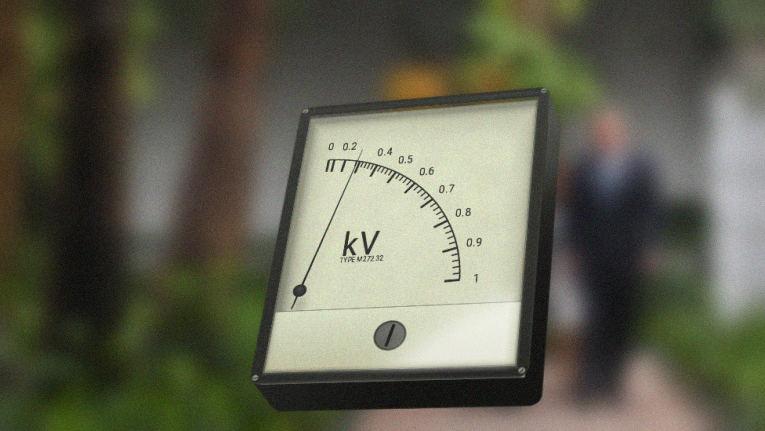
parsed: 0.3 kV
